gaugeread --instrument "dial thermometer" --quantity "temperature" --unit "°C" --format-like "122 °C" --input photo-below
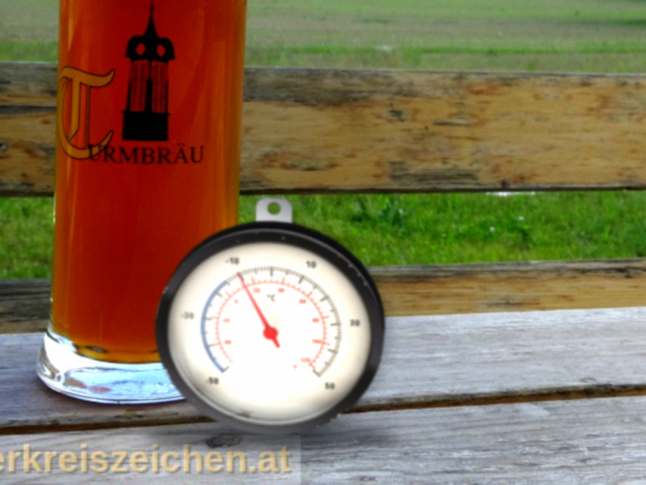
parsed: -10 °C
